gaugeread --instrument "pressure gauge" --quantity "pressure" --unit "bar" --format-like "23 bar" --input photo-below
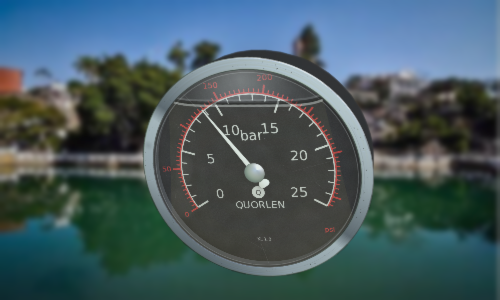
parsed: 9 bar
